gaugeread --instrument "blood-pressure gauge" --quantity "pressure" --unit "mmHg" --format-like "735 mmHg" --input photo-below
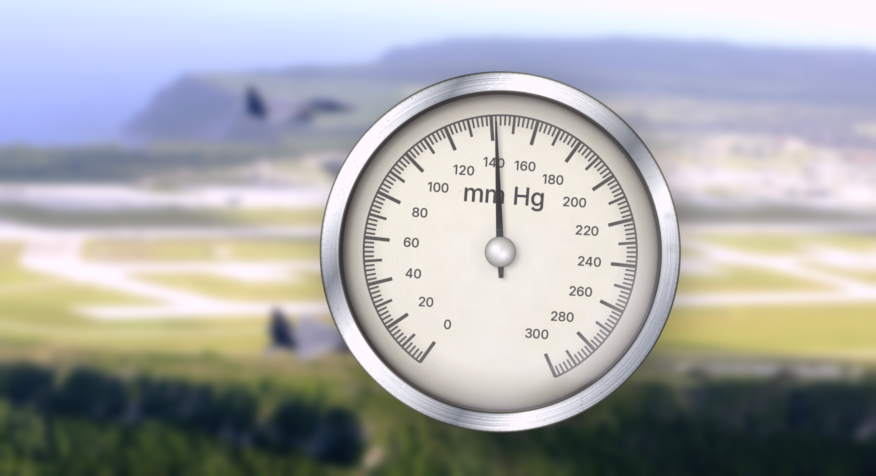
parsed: 142 mmHg
